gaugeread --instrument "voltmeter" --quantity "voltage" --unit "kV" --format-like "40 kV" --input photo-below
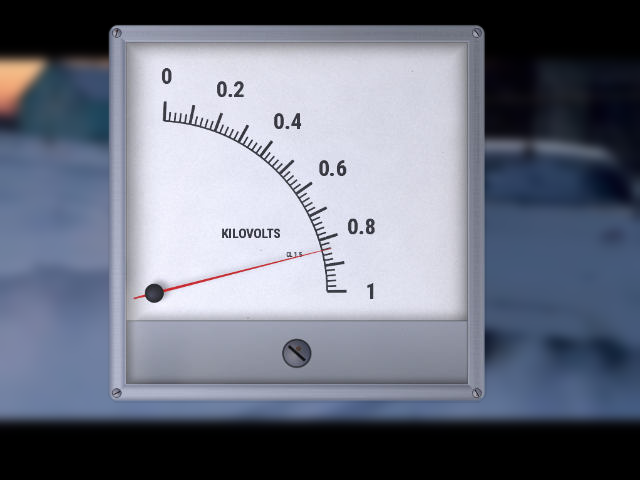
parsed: 0.84 kV
